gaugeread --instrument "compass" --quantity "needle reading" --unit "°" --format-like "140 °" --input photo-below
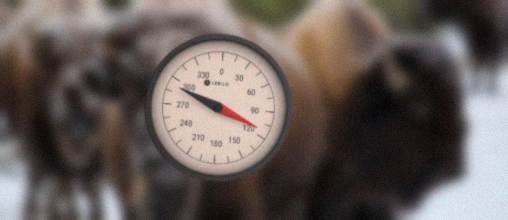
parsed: 112.5 °
